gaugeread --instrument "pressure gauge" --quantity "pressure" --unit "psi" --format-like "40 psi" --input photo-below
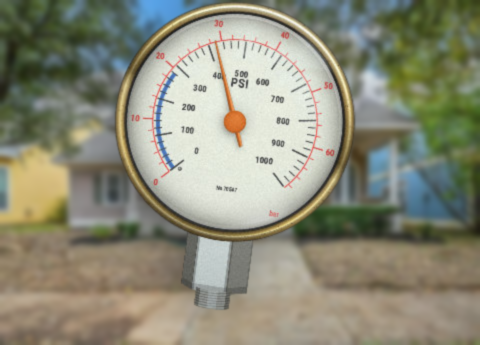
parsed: 420 psi
